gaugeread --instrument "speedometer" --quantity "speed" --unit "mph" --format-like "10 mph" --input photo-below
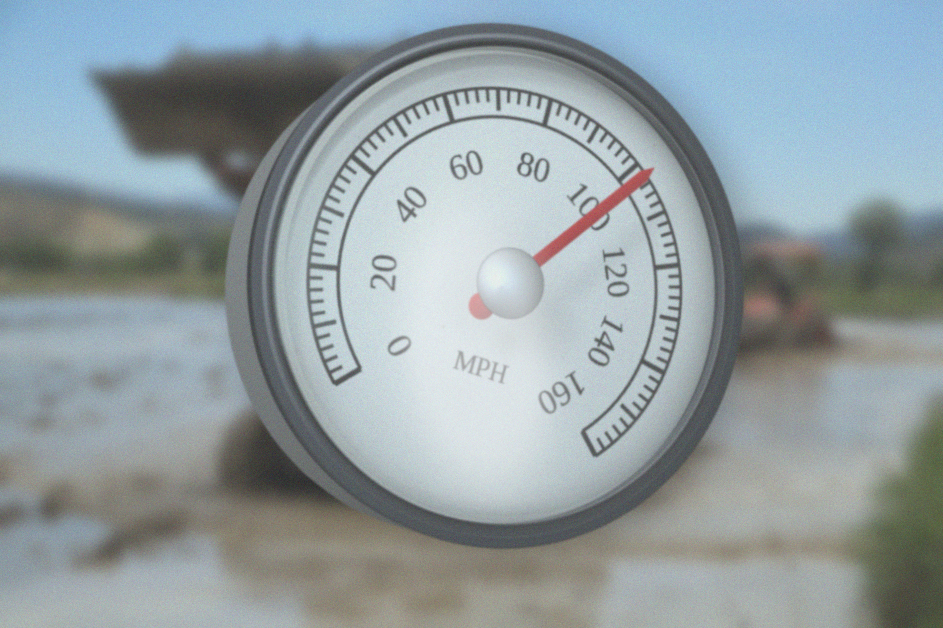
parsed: 102 mph
